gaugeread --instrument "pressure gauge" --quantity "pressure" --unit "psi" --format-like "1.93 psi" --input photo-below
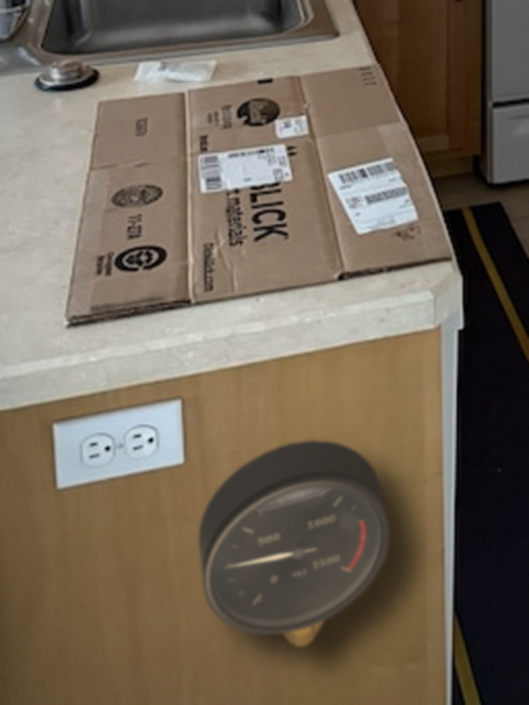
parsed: 300 psi
